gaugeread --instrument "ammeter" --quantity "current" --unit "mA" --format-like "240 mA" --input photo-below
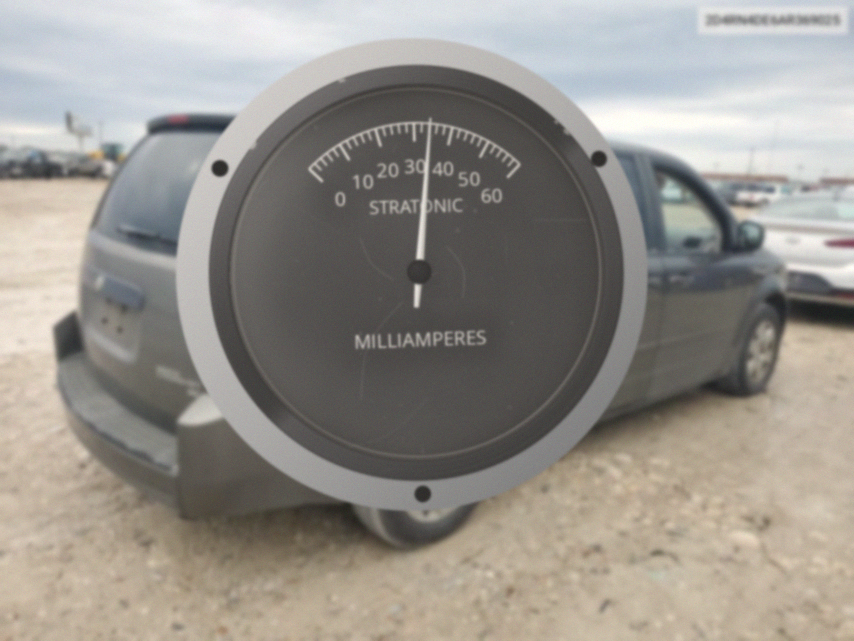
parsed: 34 mA
